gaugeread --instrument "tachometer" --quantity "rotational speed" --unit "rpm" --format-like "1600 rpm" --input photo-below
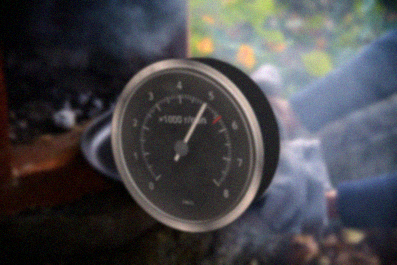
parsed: 5000 rpm
